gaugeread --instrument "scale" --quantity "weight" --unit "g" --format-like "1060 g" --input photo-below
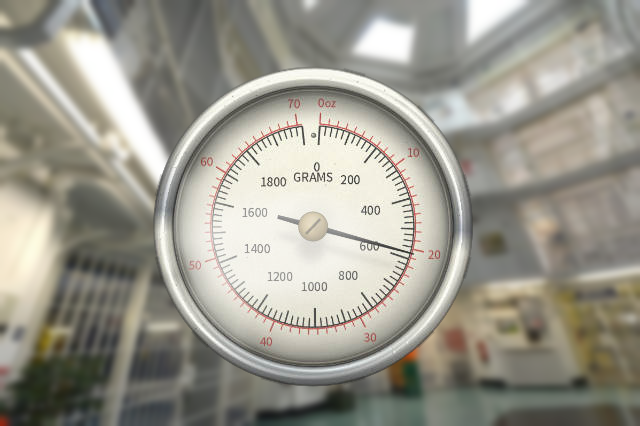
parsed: 580 g
